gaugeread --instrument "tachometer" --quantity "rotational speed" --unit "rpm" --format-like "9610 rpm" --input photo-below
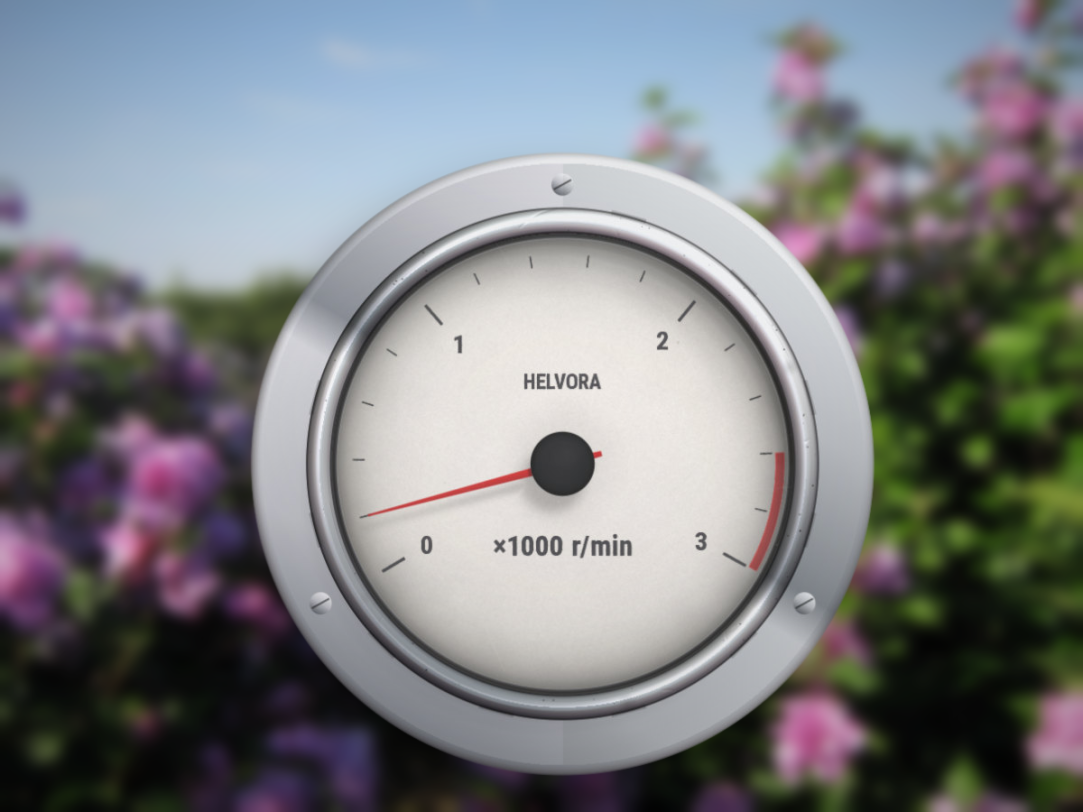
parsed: 200 rpm
